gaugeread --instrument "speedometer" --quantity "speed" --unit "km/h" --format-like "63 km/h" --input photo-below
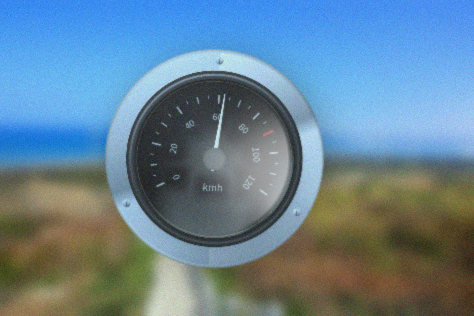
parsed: 62.5 km/h
